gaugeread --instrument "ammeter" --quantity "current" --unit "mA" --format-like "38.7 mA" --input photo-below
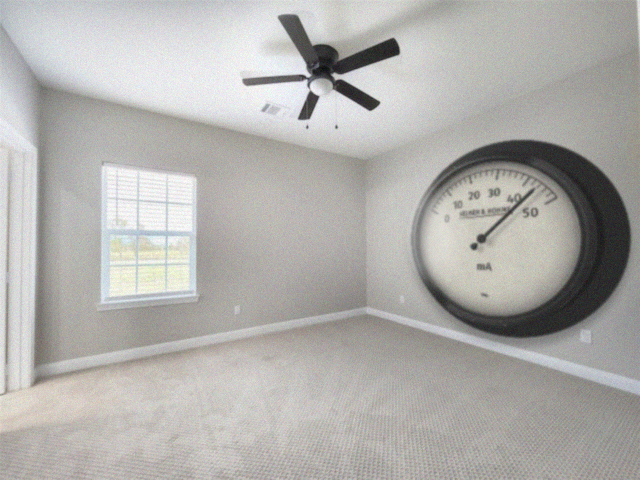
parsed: 44 mA
